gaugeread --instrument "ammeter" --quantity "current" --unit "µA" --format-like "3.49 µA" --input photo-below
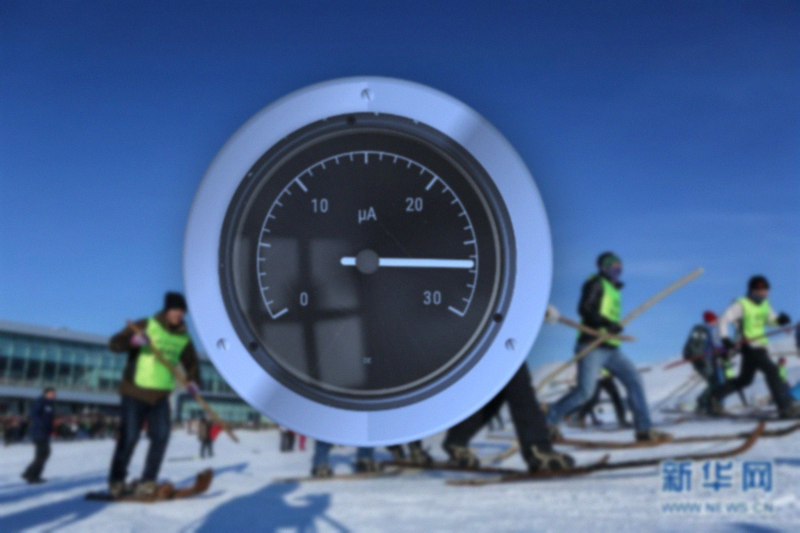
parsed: 26.5 µA
